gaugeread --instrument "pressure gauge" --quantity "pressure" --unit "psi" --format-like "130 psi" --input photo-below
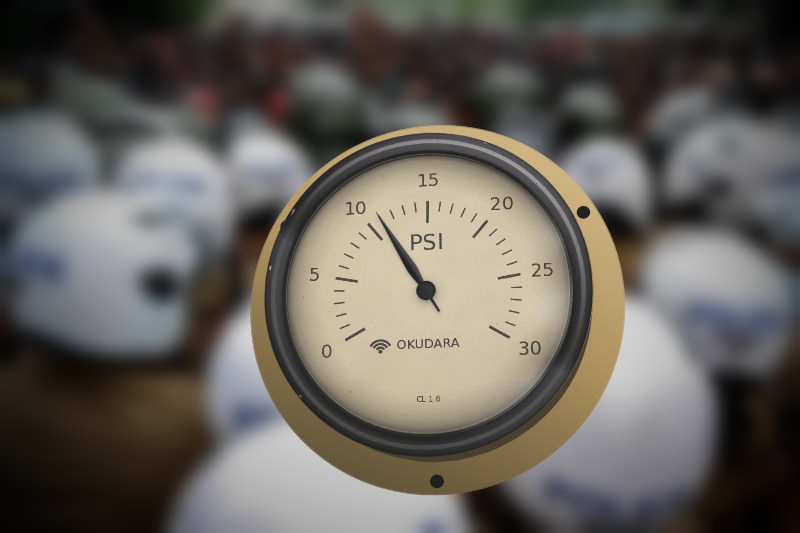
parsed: 11 psi
